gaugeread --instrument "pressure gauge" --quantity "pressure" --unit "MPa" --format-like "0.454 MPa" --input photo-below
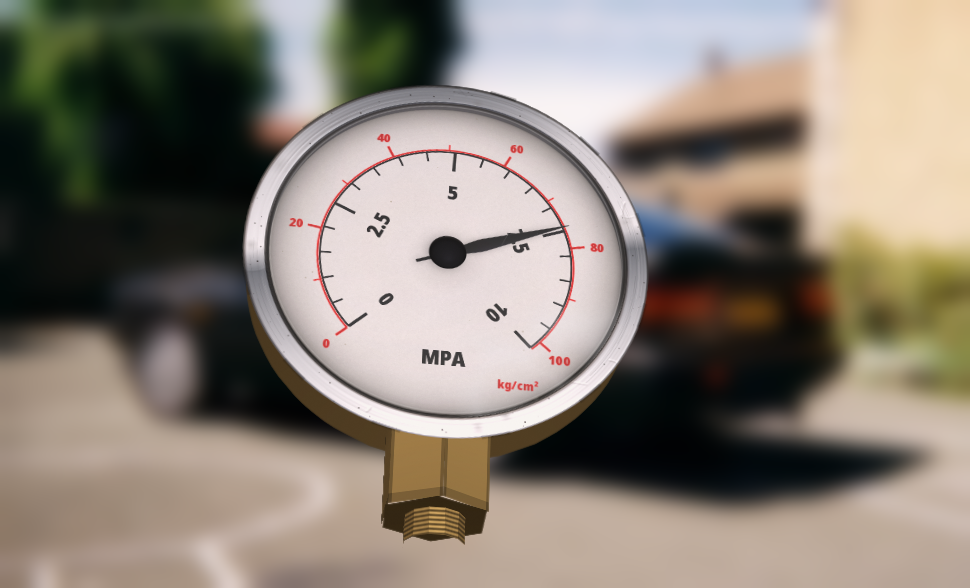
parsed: 7.5 MPa
